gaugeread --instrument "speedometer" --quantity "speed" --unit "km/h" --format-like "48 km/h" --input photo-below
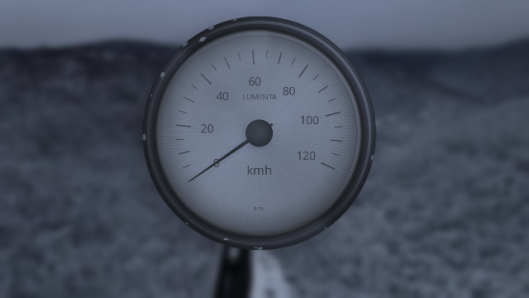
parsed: 0 km/h
